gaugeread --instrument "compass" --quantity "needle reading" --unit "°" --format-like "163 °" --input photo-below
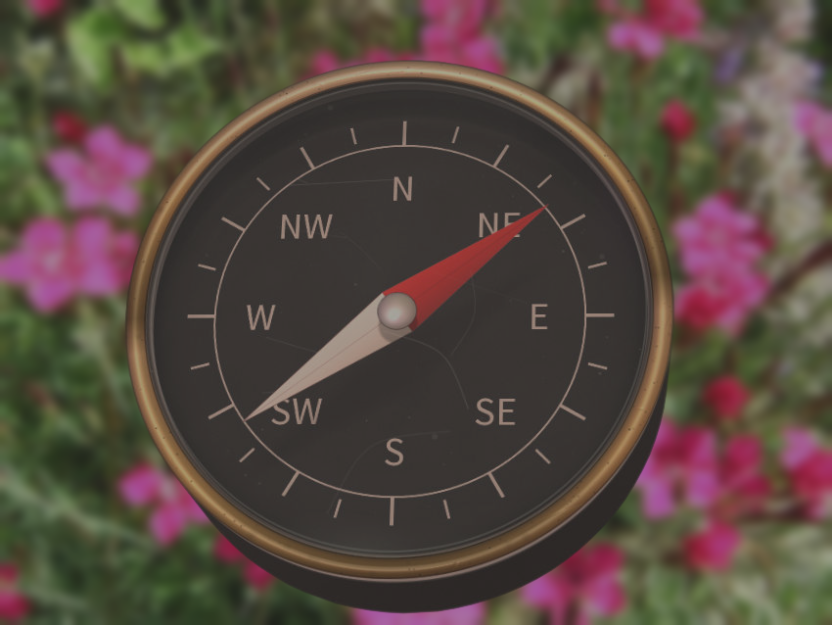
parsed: 52.5 °
